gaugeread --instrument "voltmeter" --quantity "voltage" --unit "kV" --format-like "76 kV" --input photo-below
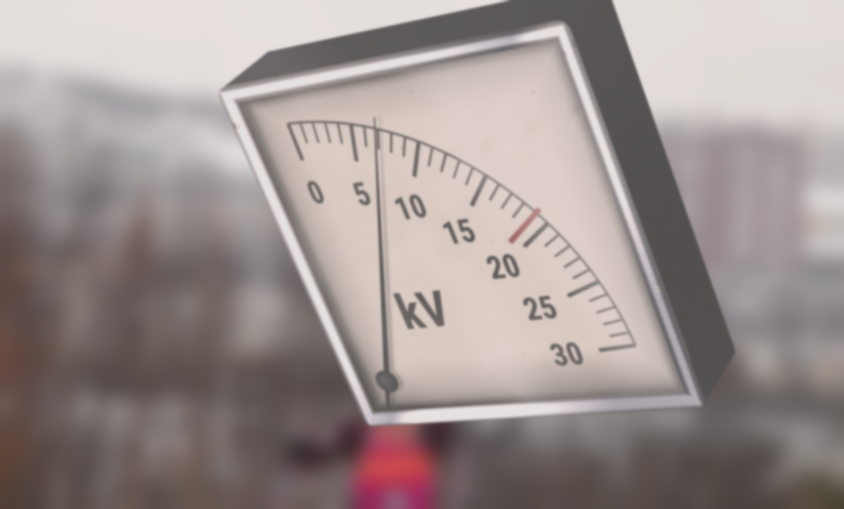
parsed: 7 kV
